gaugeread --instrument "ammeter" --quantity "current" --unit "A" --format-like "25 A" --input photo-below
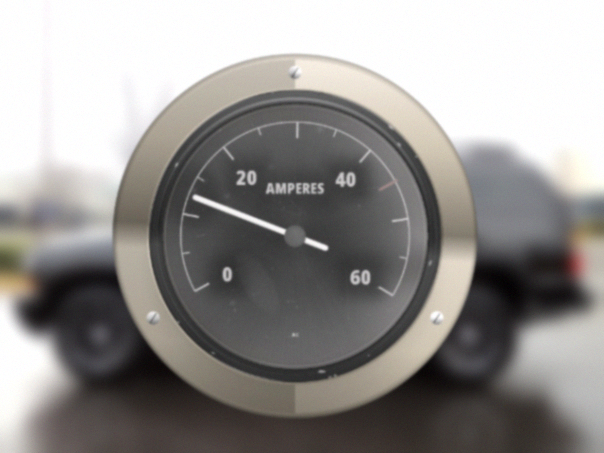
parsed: 12.5 A
